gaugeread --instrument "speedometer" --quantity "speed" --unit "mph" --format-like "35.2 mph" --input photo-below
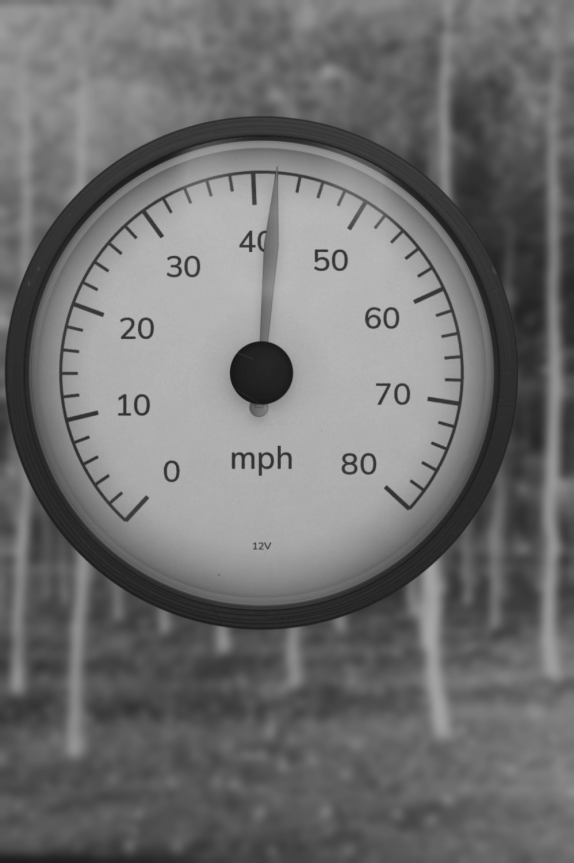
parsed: 42 mph
